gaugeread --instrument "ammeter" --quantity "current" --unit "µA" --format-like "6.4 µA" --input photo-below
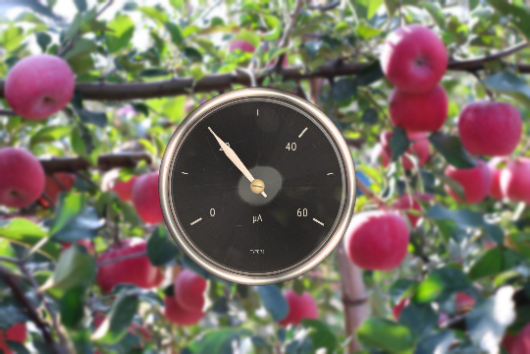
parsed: 20 µA
